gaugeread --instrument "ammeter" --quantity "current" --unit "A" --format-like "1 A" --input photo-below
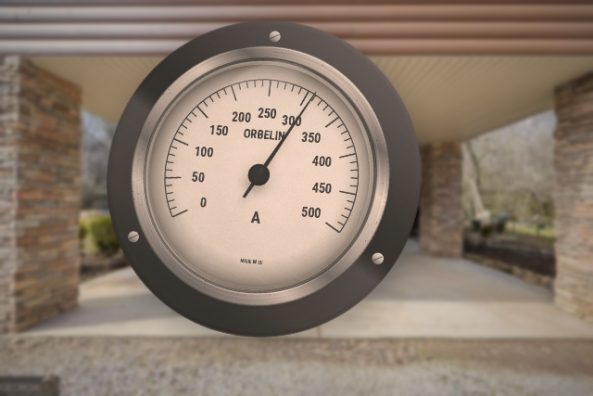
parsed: 310 A
